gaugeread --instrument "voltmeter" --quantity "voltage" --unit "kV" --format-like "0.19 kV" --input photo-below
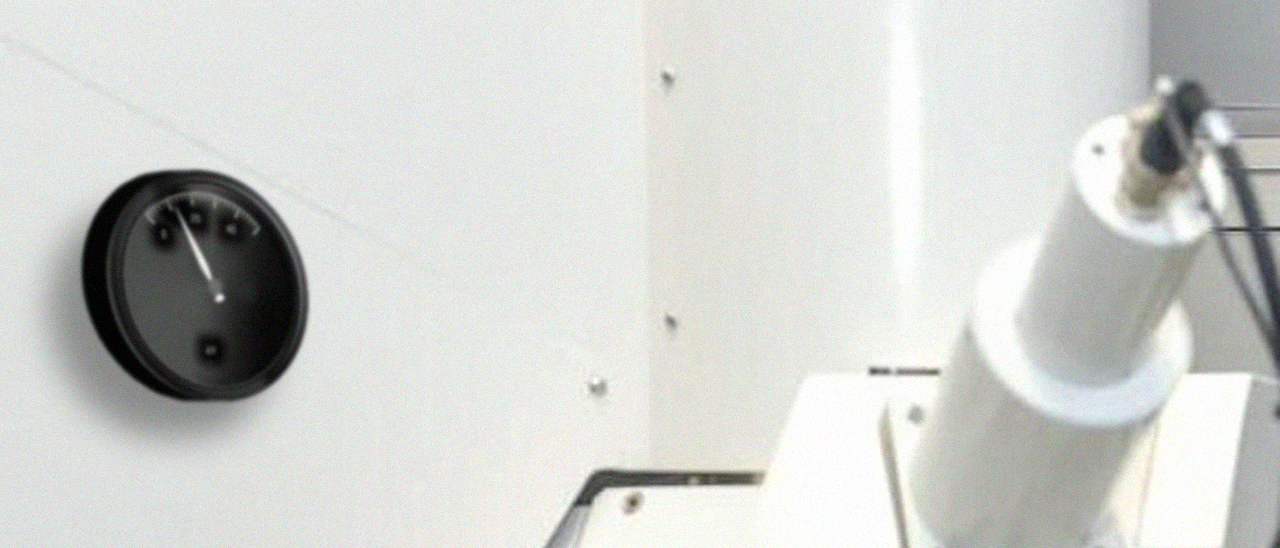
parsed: 10 kV
